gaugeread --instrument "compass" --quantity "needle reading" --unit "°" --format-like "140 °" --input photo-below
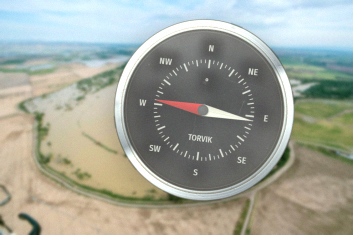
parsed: 275 °
